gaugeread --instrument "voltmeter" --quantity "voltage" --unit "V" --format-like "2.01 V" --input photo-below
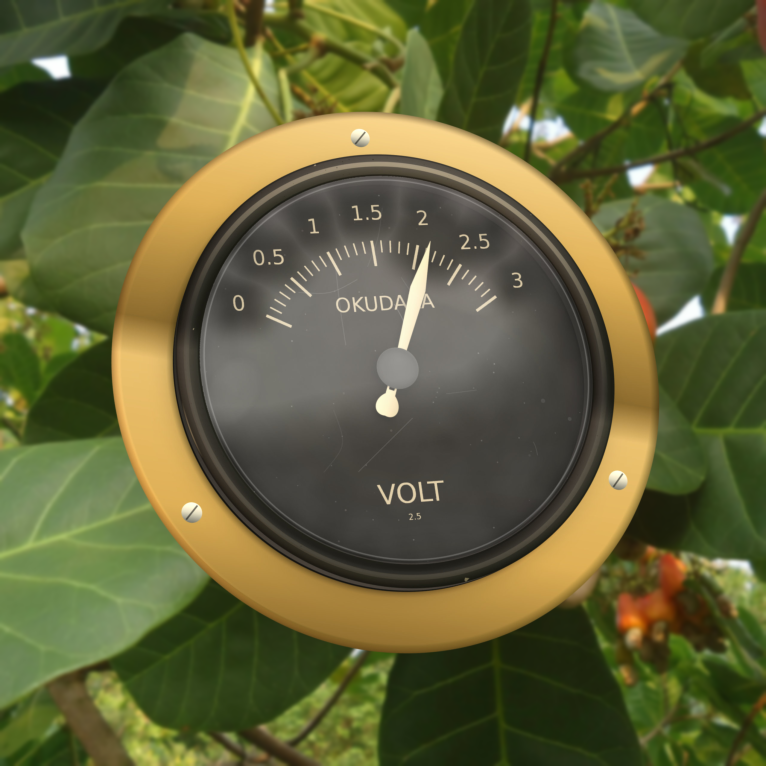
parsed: 2.1 V
